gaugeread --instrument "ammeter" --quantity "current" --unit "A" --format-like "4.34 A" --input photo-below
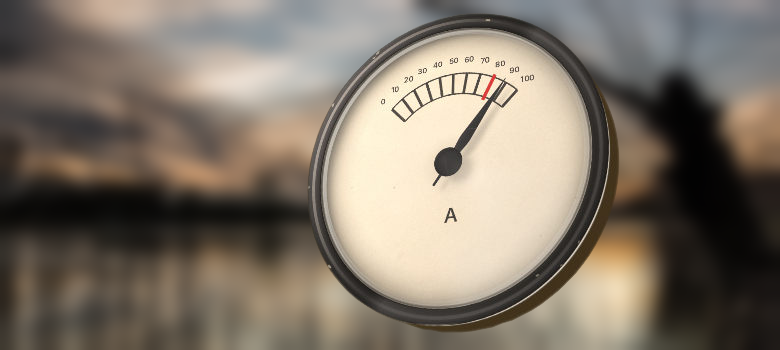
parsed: 90 A
